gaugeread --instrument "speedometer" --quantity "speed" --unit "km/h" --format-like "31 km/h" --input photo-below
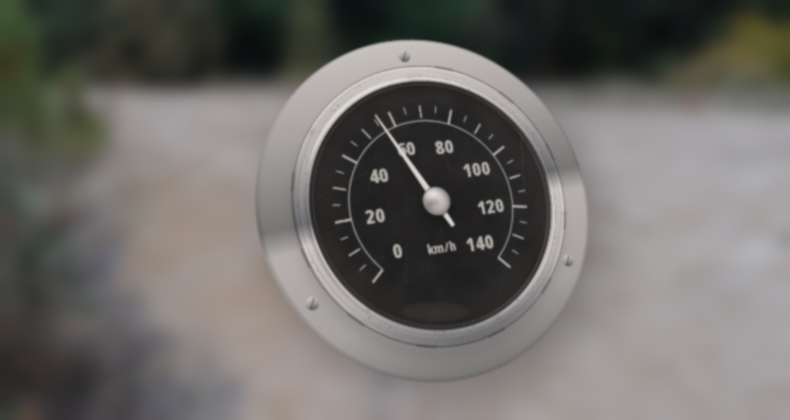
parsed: 55 km/h
